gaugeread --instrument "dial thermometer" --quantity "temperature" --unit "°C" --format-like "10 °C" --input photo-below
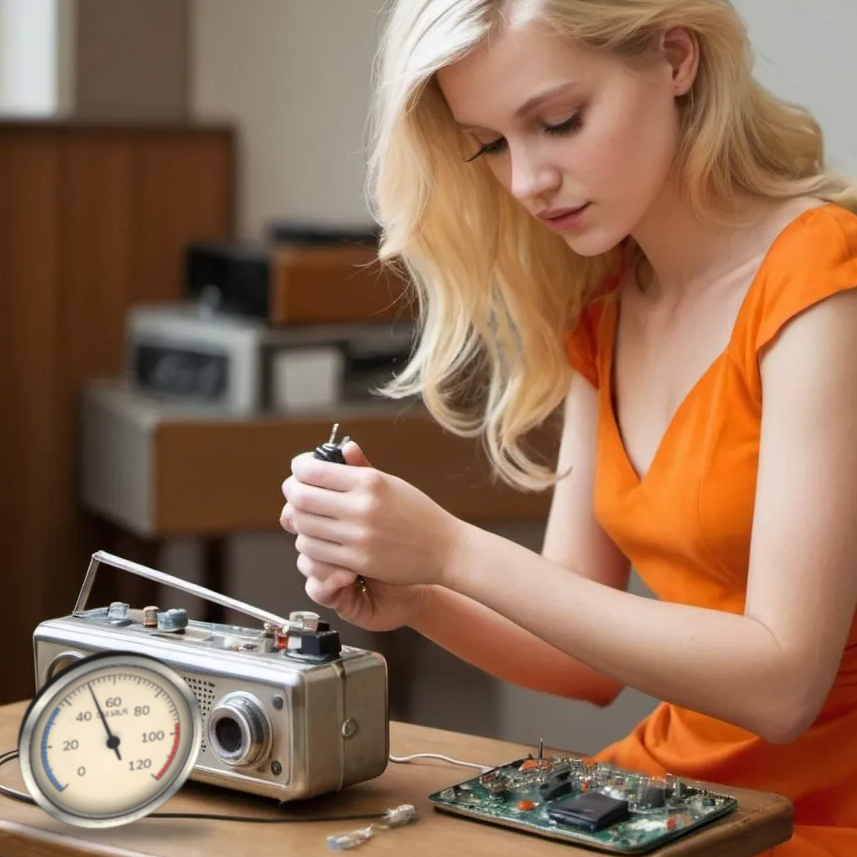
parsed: 50 °C
